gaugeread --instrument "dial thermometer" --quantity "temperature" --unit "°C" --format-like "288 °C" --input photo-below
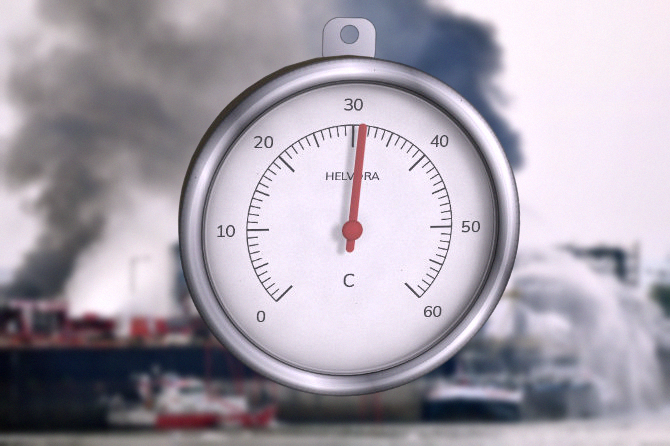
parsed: 31 °C
